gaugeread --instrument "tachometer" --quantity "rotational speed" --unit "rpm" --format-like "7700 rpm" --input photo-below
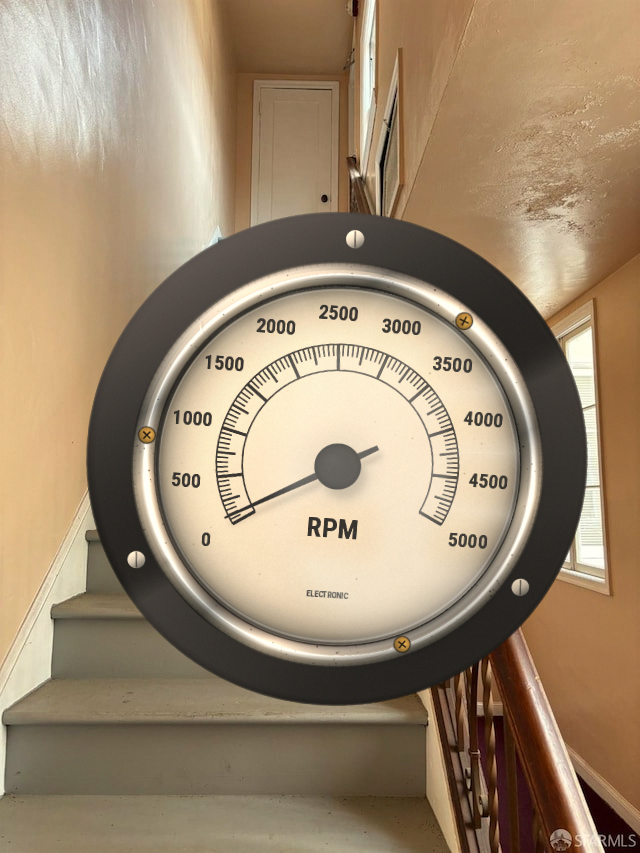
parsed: 100 rpm
